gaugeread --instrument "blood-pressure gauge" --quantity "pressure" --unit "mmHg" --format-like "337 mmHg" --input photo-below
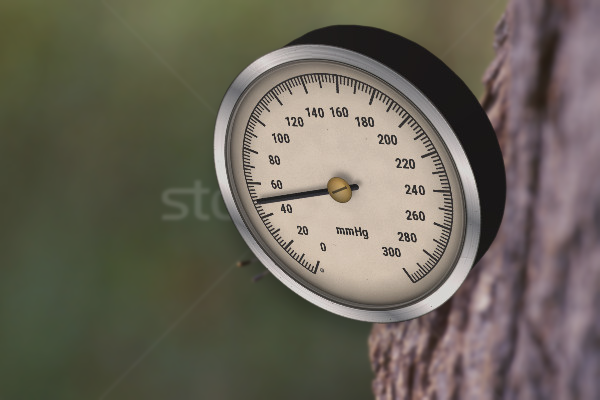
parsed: 50 mmHg
